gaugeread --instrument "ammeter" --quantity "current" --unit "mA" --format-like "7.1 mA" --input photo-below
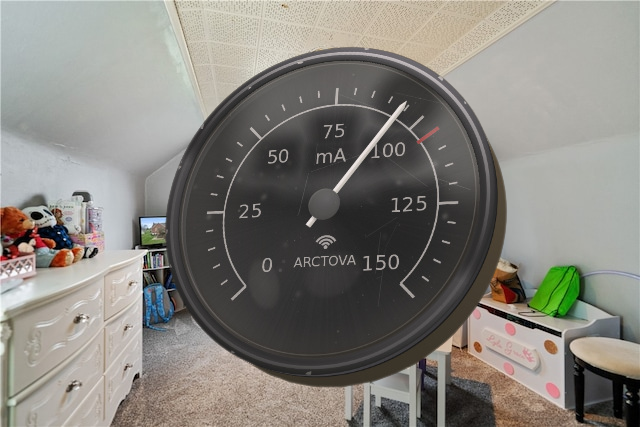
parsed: 95 mA
